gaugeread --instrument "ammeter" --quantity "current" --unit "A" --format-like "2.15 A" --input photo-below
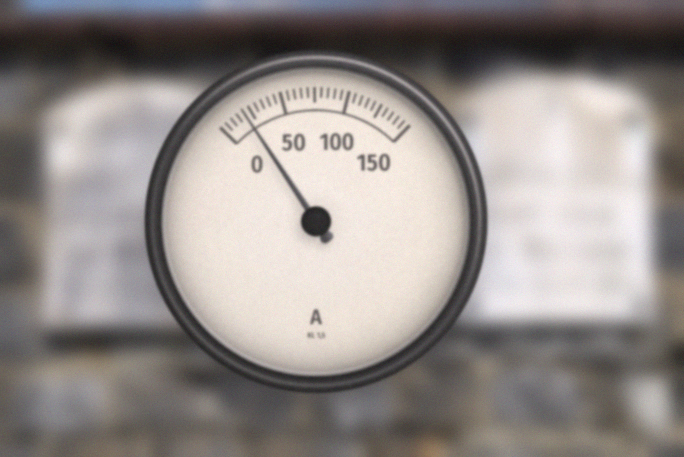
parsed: 20 A
